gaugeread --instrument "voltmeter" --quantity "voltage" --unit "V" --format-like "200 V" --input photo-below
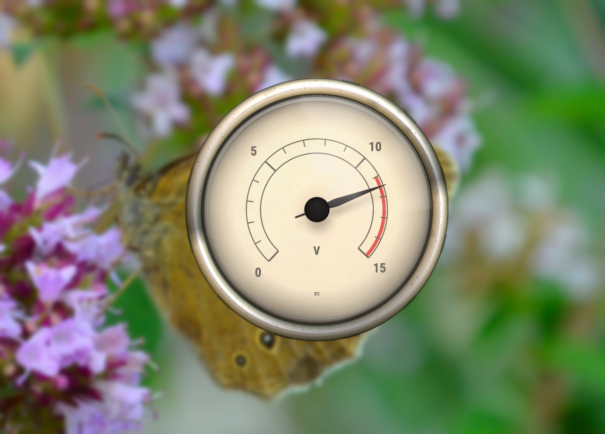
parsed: 11.5 V
